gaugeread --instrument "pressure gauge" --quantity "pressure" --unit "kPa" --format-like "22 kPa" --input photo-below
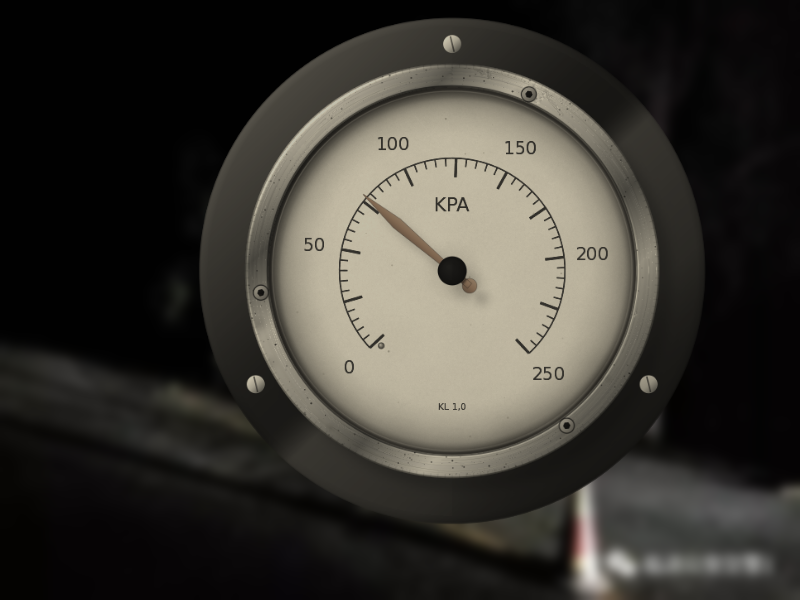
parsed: 77.5 kPa
